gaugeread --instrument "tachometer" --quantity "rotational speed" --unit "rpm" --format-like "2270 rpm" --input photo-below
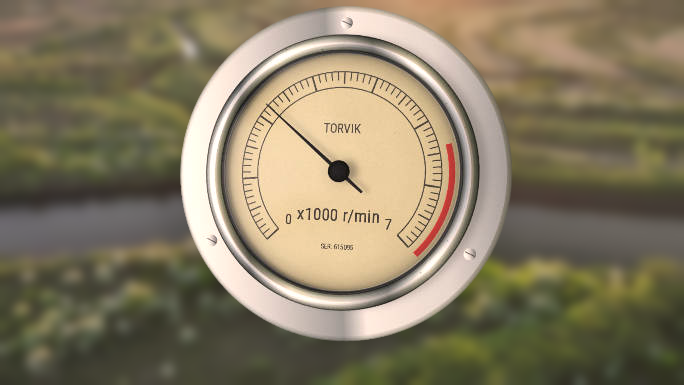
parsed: 2200 rpm
